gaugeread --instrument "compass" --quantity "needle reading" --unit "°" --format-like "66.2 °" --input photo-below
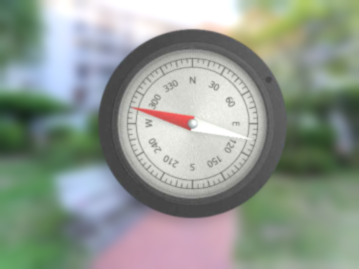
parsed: 285 °
